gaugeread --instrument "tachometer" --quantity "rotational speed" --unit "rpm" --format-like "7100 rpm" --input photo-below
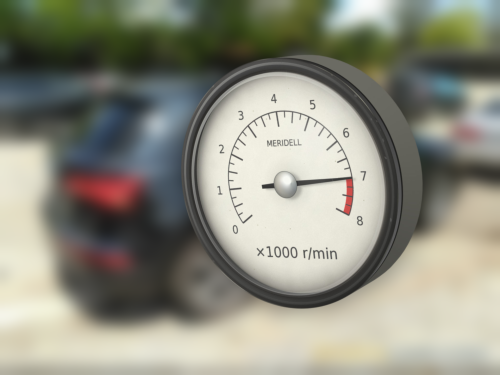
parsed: 7000 rpm
